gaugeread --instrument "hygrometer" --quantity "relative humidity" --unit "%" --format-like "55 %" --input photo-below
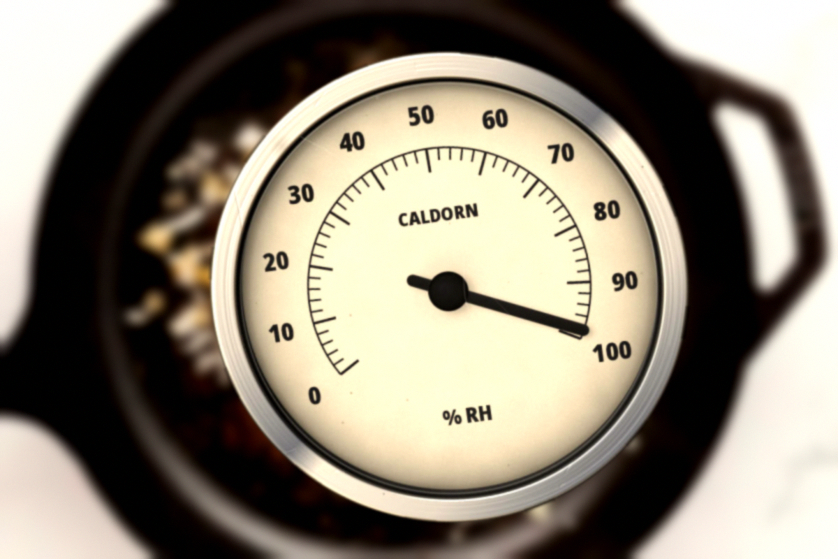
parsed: 98 %
